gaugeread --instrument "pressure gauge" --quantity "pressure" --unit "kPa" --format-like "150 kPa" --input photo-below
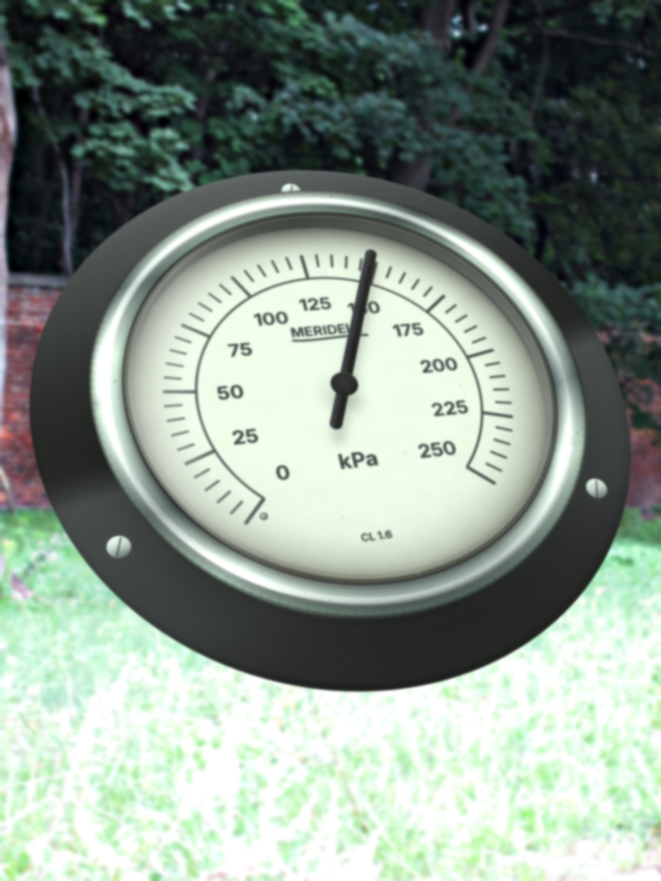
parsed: 147.5 kPa
